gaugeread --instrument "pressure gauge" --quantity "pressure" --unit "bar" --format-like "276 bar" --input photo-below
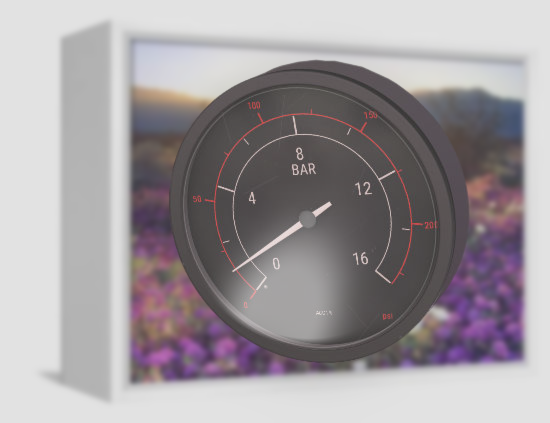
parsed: 1 bar
